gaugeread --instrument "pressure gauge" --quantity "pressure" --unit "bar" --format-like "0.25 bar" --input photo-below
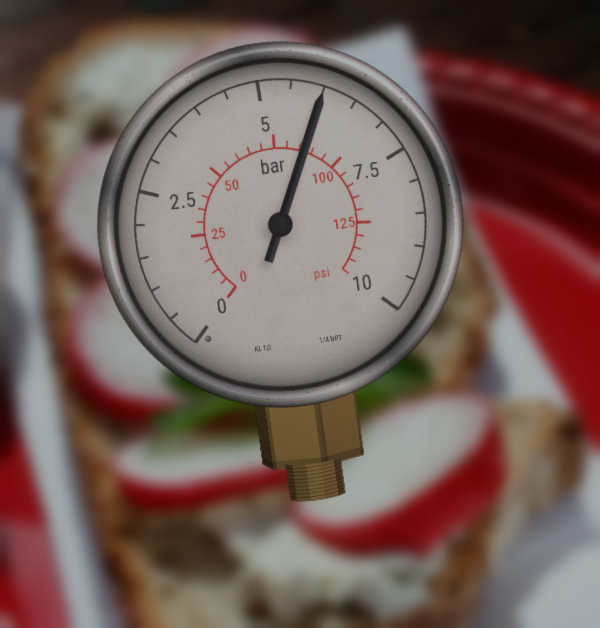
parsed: 6 bar
